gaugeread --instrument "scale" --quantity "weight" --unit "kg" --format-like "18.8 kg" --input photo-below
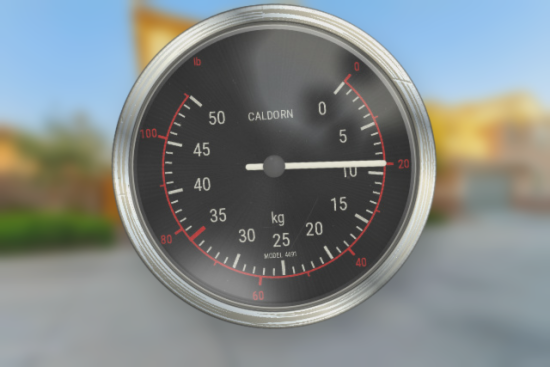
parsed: 9 kg
